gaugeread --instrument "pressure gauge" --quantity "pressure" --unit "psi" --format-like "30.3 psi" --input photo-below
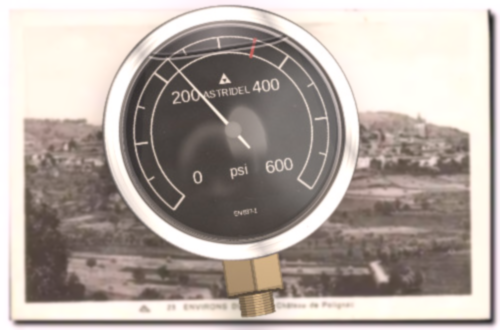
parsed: 225 psi
